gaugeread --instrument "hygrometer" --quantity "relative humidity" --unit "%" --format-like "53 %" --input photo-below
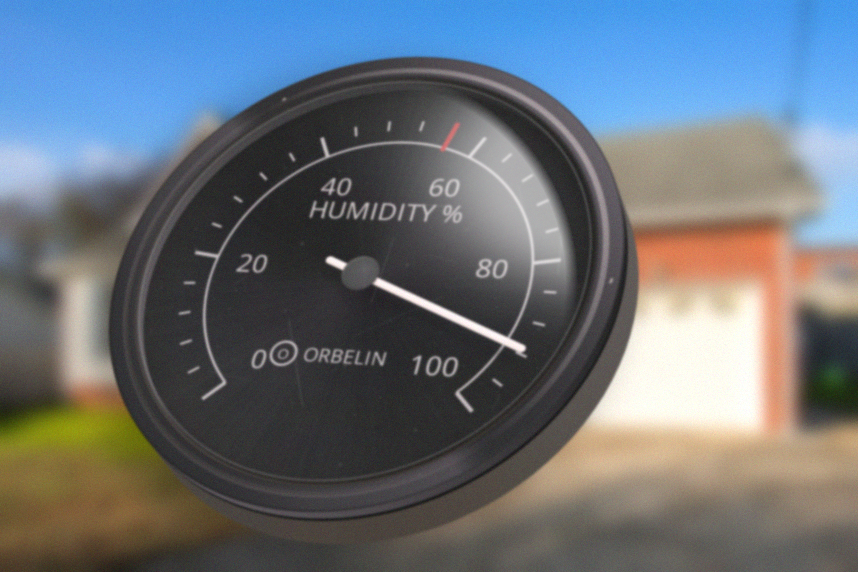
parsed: 92 %
